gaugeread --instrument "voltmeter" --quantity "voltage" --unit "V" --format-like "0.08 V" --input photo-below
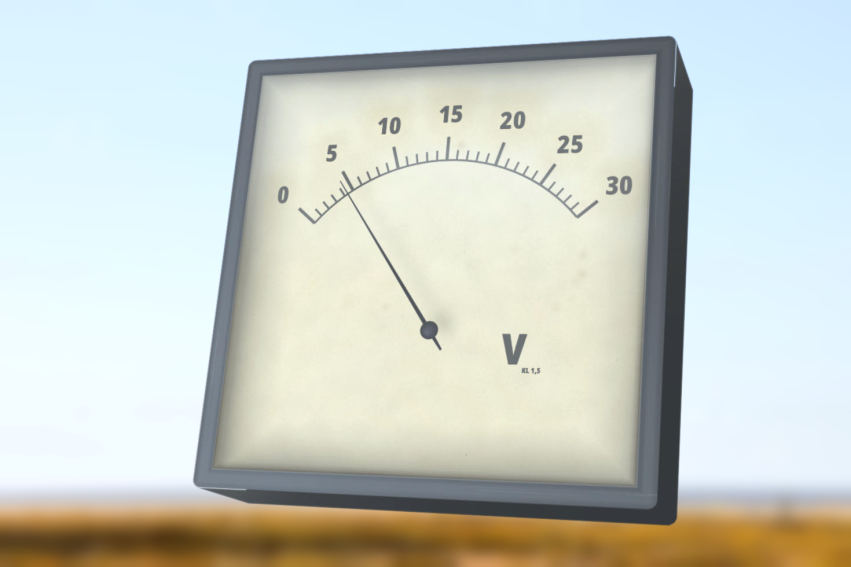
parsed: 4.5 V
